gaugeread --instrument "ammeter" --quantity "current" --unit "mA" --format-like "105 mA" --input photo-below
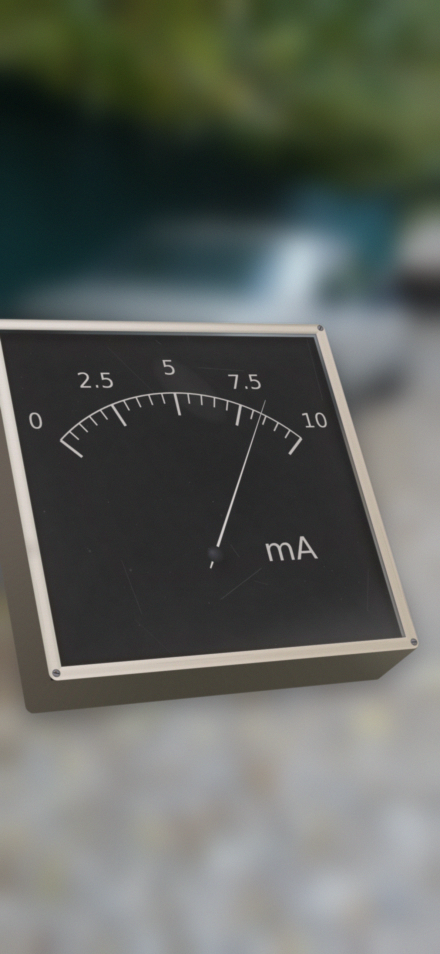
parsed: 8.25 mA
